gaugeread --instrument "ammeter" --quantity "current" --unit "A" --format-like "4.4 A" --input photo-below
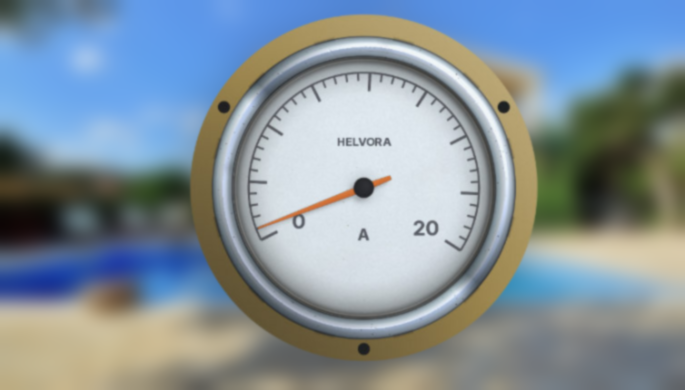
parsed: 0.5 A
